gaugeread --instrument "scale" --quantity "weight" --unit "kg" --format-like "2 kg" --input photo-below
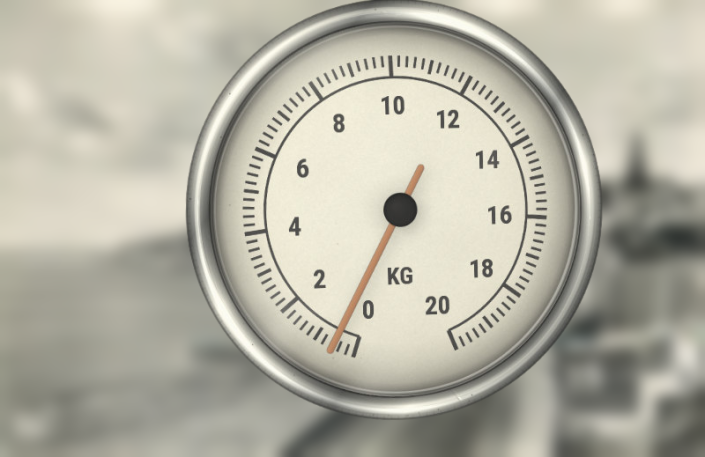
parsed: 0.6 kg
